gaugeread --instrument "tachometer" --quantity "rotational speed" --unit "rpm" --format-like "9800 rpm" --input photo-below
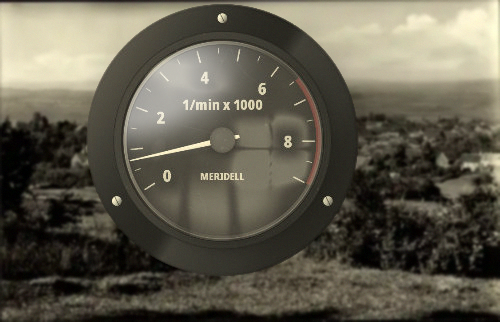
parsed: 750 rpm
